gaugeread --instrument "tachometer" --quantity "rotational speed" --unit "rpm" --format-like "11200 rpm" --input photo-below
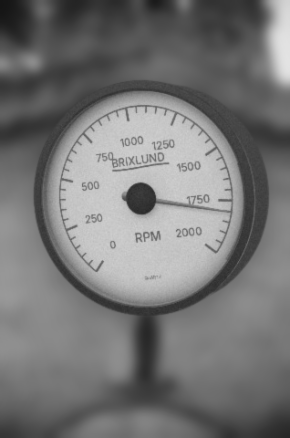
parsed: 1800 rpm
